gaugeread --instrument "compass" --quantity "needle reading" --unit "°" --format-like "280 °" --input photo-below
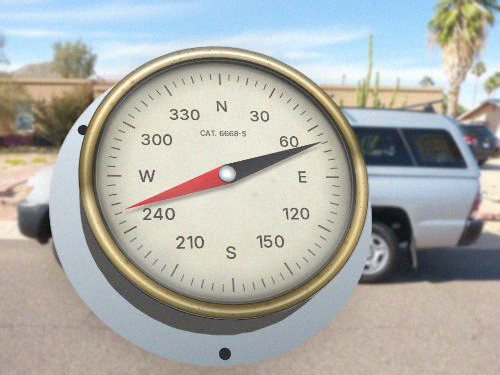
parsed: 250 °
